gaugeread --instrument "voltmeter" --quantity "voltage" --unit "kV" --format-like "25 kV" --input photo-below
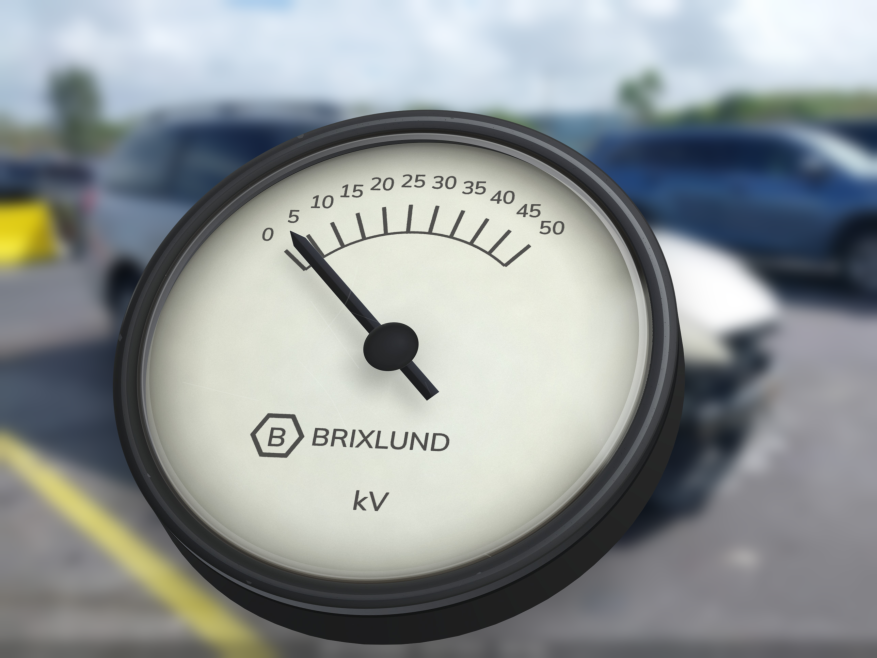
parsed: 2.5 kV
